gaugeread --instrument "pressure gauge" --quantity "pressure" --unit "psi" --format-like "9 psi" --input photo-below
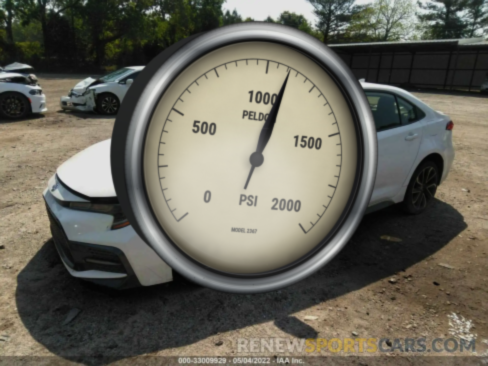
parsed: 1100 psi
